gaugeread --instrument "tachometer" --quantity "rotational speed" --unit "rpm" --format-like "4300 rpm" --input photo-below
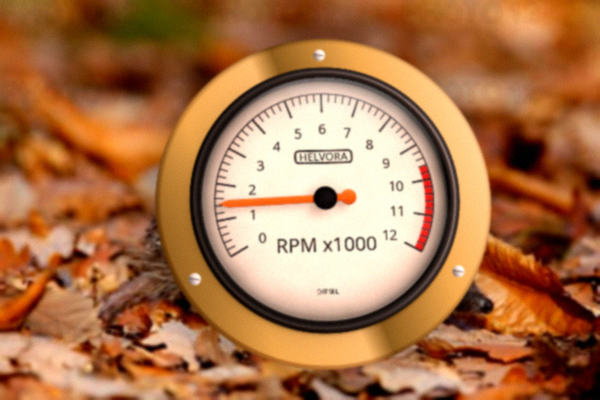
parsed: 1400 rpm
